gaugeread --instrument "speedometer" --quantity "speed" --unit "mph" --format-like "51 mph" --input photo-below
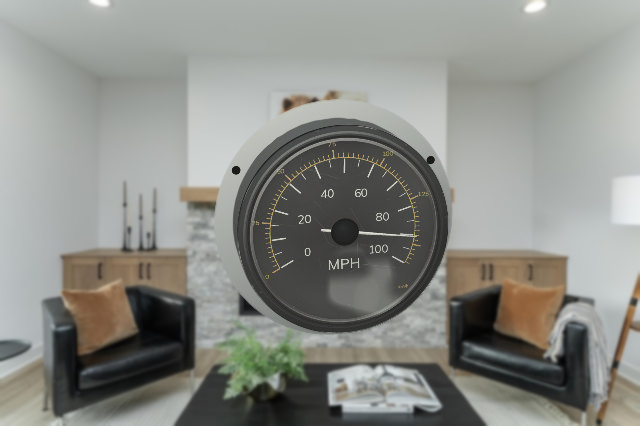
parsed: 90 mph
